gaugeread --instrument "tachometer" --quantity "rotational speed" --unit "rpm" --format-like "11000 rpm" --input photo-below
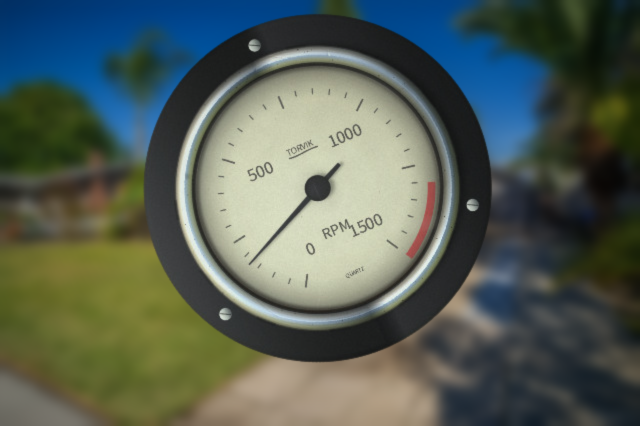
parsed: 175 rpm
